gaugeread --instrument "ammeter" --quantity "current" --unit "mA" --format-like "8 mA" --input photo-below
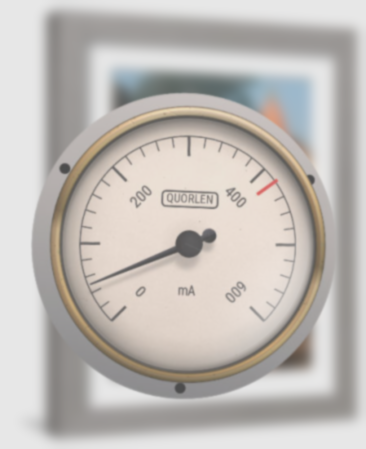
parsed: 50 mA
